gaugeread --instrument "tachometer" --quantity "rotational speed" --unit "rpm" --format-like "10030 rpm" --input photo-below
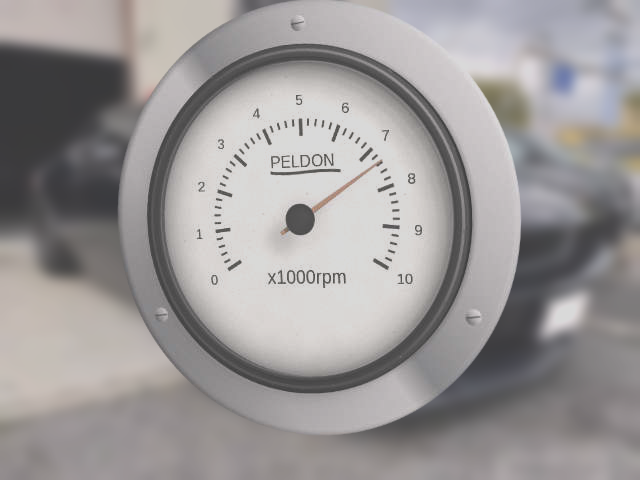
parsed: 7400 rpm
